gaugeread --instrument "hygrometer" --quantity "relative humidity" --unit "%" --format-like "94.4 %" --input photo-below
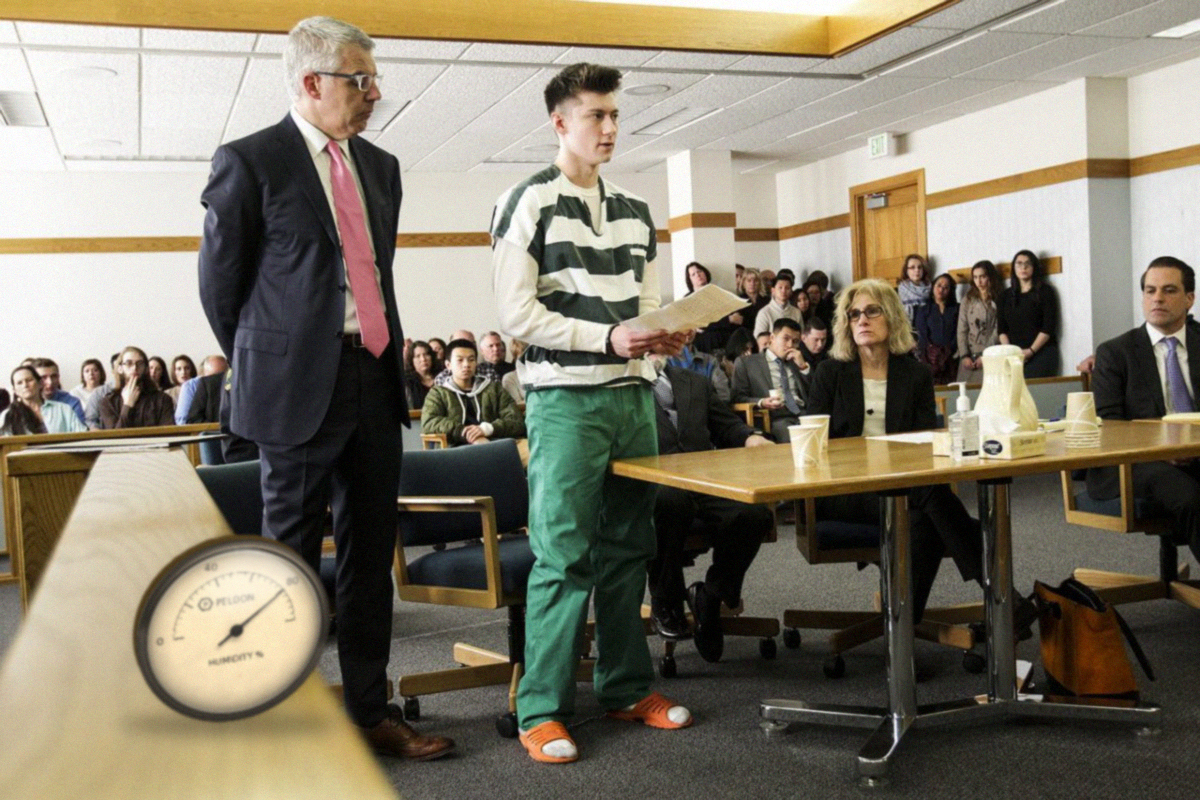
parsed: 80 %
